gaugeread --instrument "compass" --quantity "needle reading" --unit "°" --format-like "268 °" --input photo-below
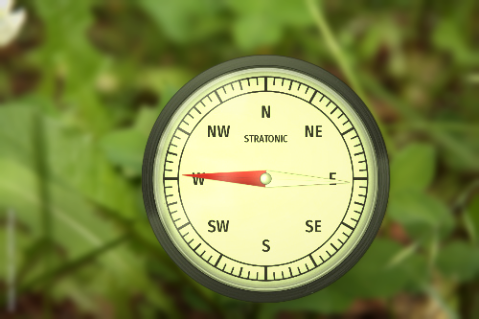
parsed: 272.5 °
